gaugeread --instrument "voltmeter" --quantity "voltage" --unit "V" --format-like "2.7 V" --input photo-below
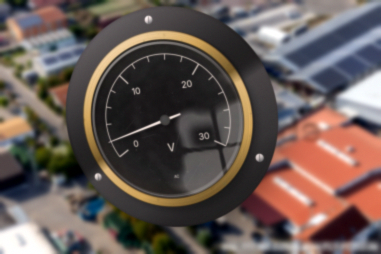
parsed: 2 V
